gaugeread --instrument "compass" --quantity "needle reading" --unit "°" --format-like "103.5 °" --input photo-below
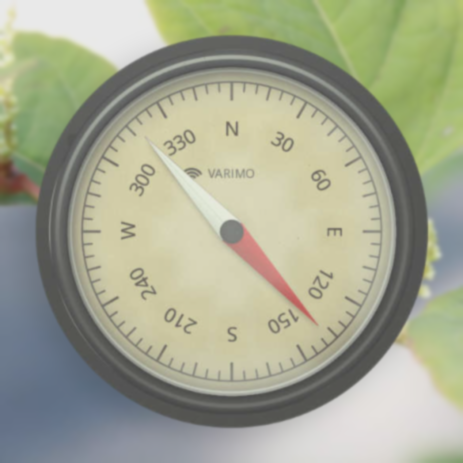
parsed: 137.5 °
